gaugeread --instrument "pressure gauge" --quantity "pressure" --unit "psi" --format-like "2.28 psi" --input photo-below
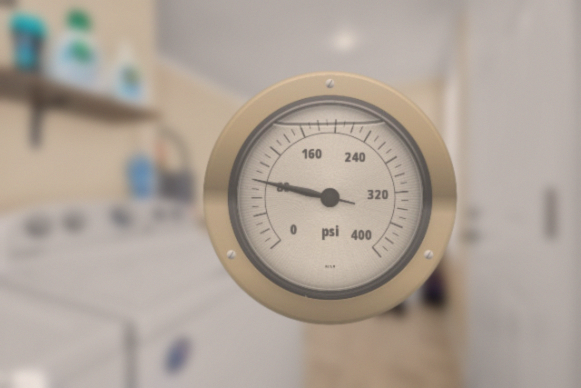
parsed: 80 psi
